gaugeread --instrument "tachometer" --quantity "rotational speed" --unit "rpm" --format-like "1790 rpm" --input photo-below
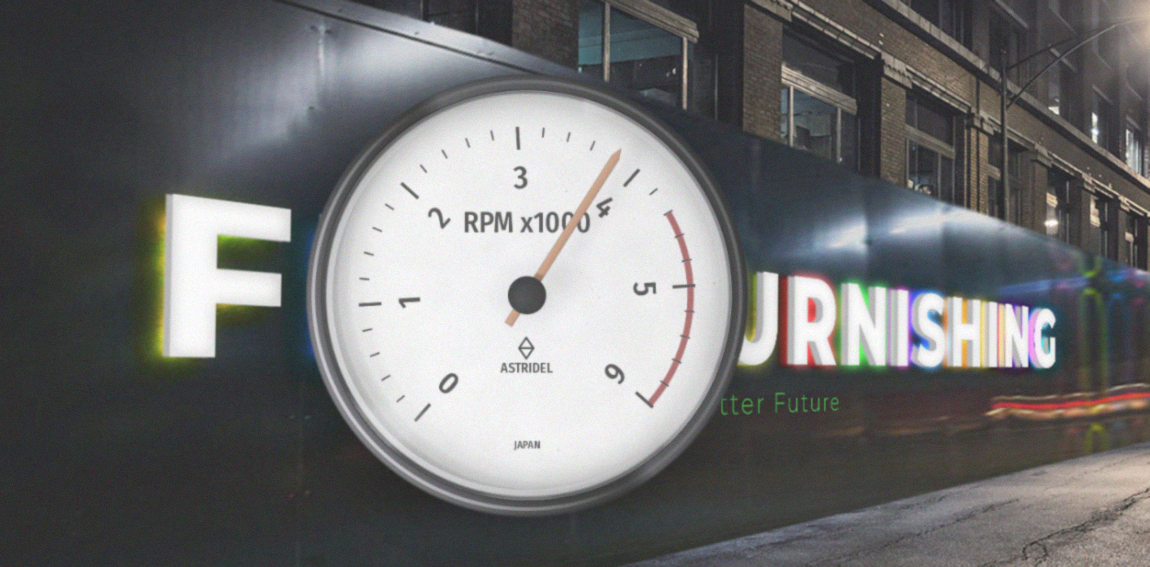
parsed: 3800 rpm
